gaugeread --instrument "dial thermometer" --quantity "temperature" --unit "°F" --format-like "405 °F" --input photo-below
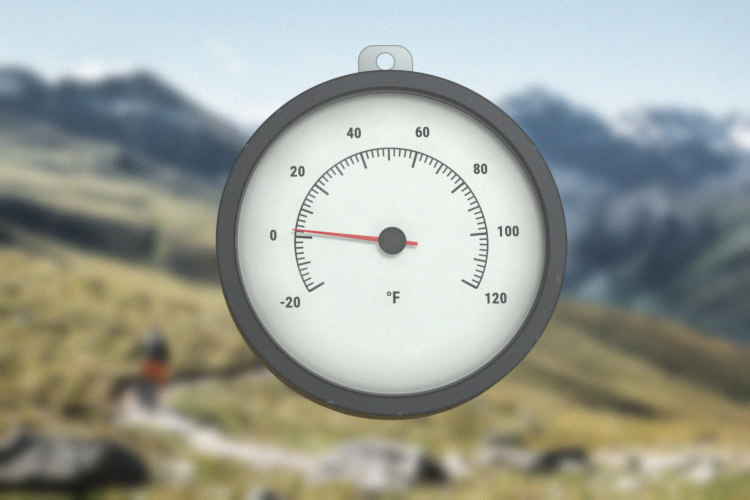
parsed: 2 °F
